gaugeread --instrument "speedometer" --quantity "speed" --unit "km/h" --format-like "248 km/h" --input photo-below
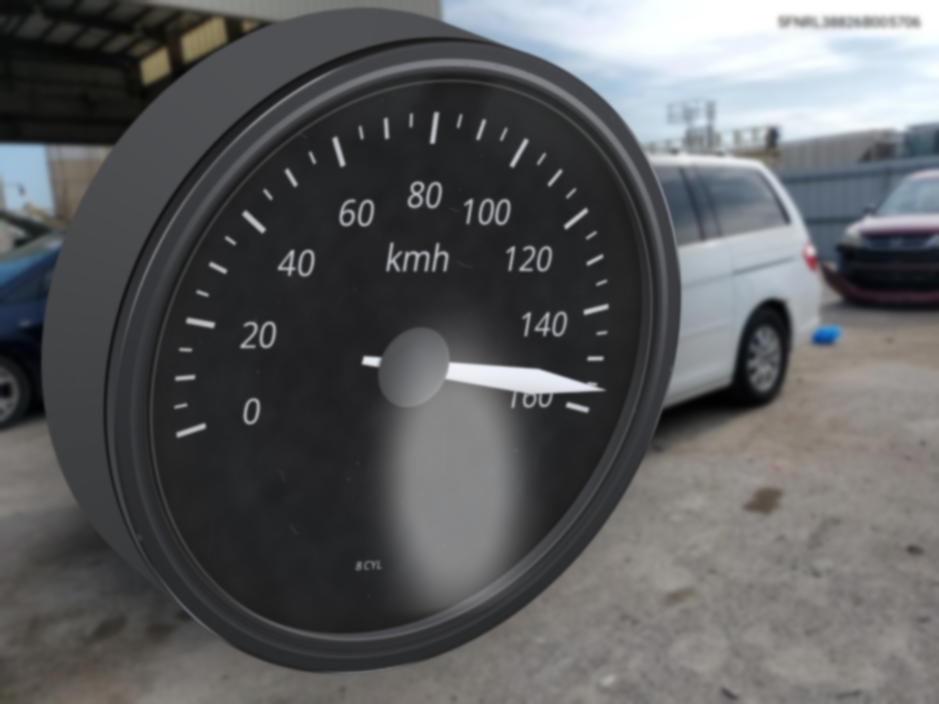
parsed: 155 km/h
